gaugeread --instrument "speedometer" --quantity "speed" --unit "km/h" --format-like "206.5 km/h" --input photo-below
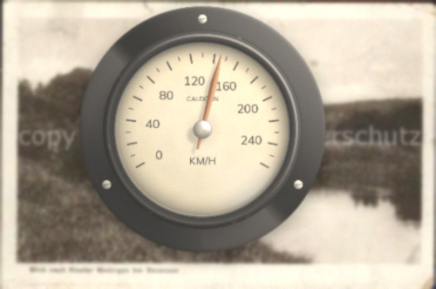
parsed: 145 km/h
